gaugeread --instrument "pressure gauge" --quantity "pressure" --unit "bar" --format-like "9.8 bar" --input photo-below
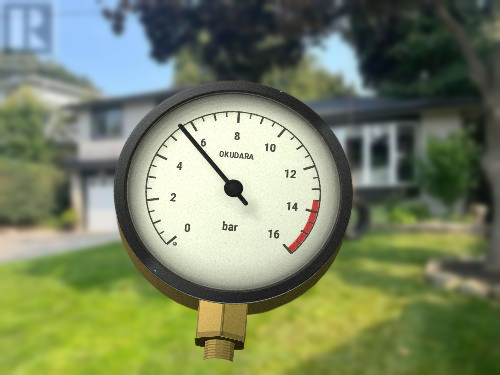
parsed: 5.5 bar
